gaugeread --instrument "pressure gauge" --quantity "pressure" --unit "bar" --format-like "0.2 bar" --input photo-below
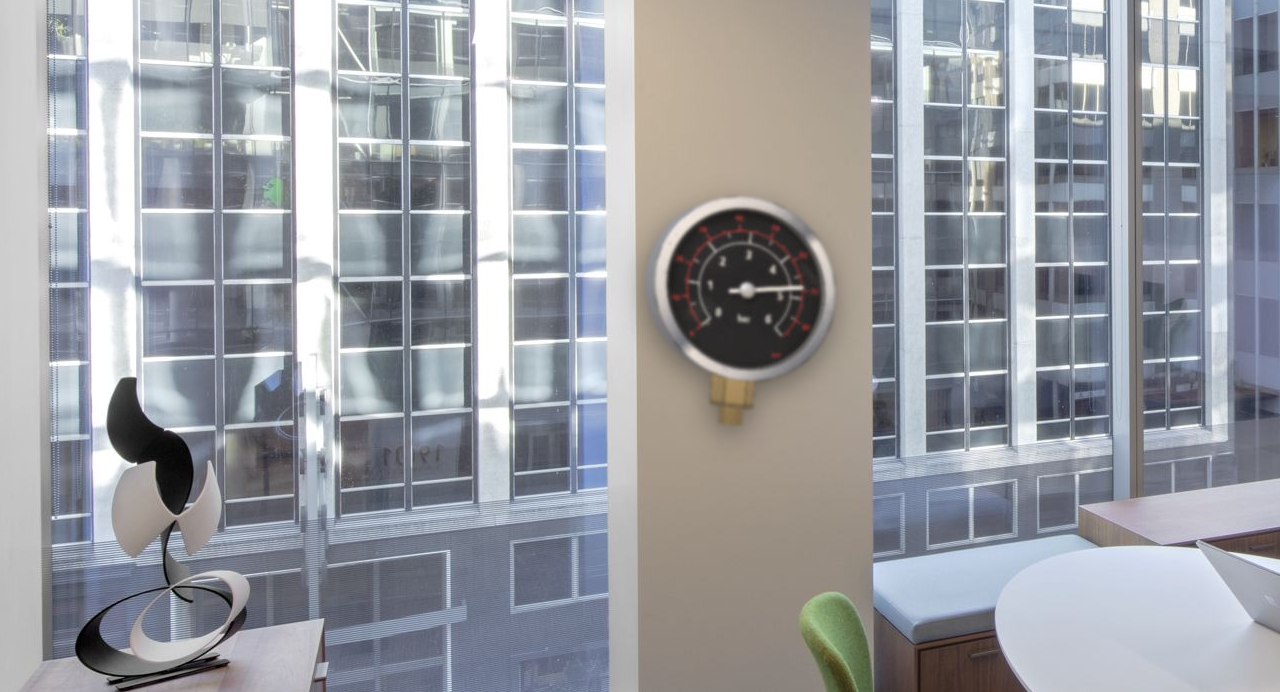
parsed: 4.75 bar
